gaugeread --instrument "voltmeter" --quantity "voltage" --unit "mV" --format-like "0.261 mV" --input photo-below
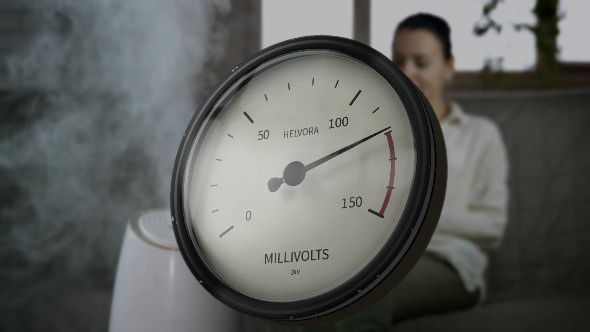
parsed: 120 mV
